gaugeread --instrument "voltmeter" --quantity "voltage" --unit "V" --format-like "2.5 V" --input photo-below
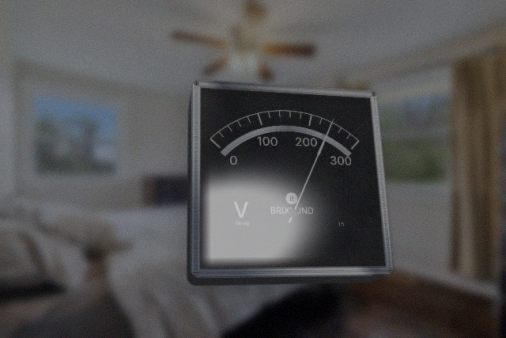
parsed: 240 V
